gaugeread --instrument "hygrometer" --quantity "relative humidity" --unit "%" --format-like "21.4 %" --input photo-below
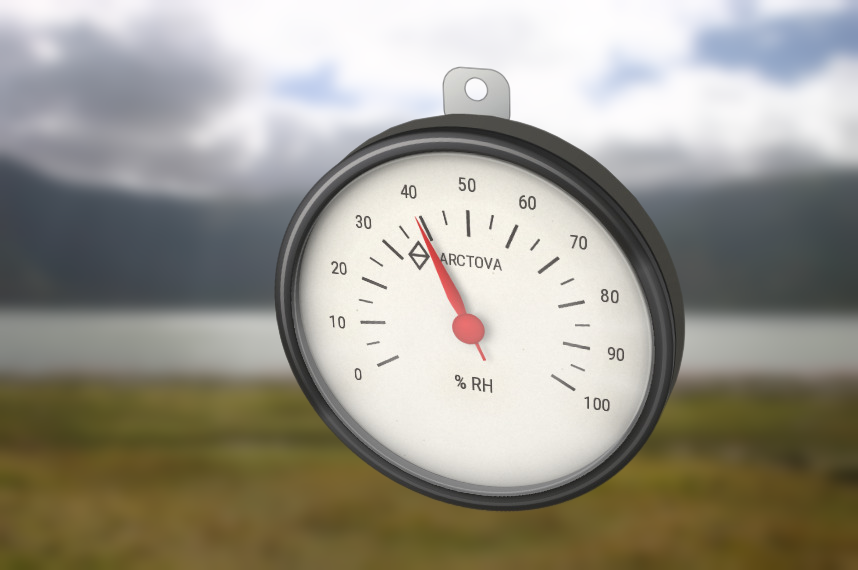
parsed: 40 %
